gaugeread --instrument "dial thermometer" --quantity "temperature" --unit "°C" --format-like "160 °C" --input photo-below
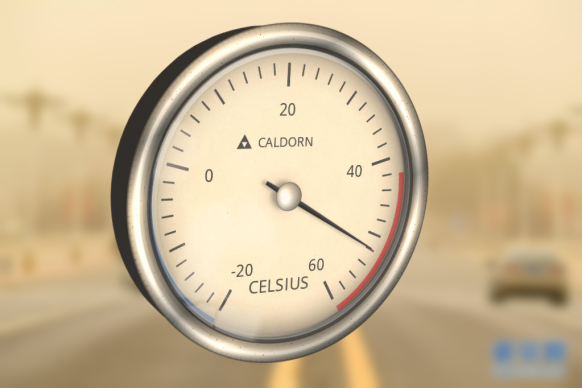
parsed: 52 °C
